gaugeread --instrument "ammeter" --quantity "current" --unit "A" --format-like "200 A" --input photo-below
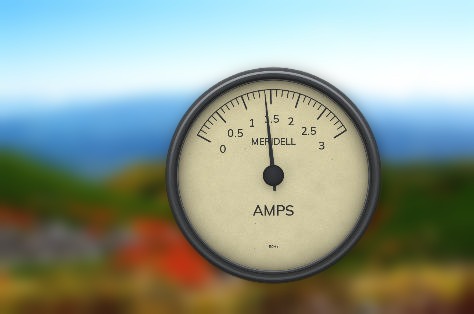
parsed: 1.4 A
